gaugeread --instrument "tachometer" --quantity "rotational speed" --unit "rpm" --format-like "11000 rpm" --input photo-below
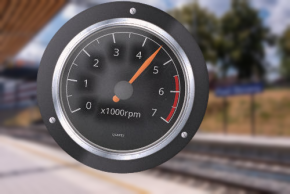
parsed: 4500 rpm
